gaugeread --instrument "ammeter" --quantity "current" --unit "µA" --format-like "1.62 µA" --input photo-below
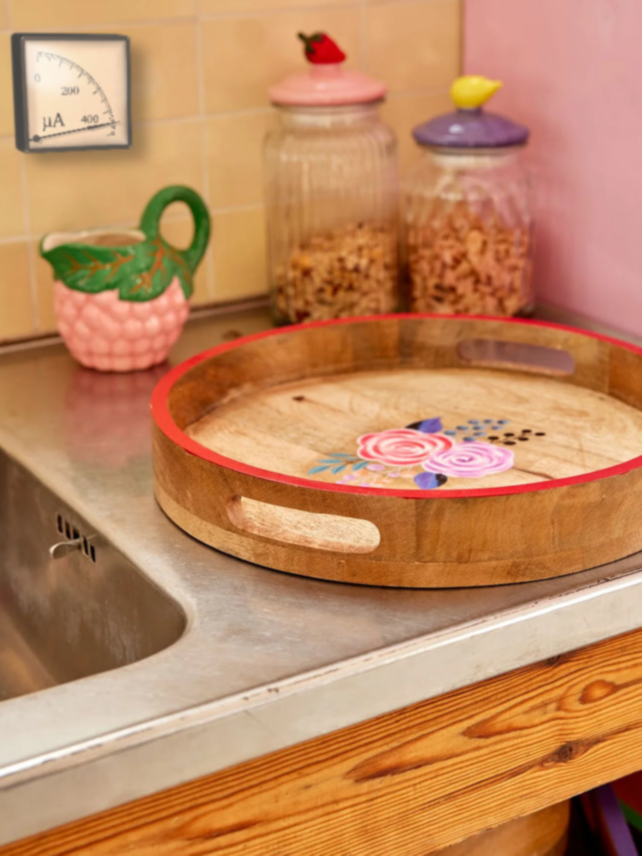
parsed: 450 µA
